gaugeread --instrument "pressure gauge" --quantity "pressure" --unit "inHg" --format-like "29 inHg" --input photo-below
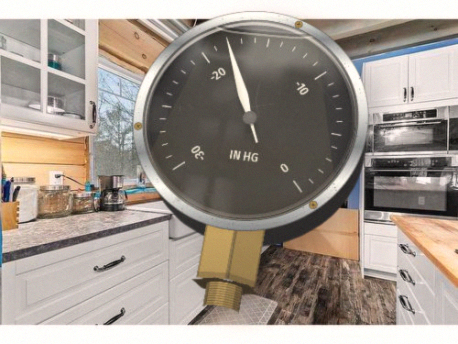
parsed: -18 inHg
